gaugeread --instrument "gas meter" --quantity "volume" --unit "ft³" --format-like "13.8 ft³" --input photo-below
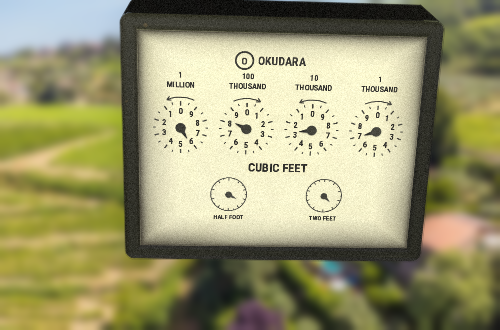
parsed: 582700 ft³
